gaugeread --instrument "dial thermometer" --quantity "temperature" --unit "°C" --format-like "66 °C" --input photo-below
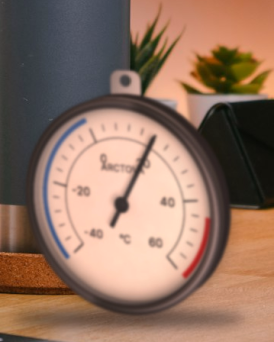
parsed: 20 °C
